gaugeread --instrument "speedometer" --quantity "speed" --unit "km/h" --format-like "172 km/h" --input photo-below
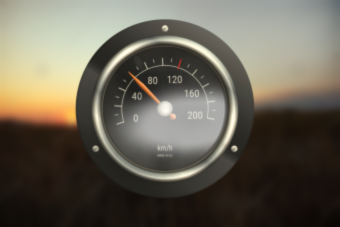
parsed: 60 km/h
